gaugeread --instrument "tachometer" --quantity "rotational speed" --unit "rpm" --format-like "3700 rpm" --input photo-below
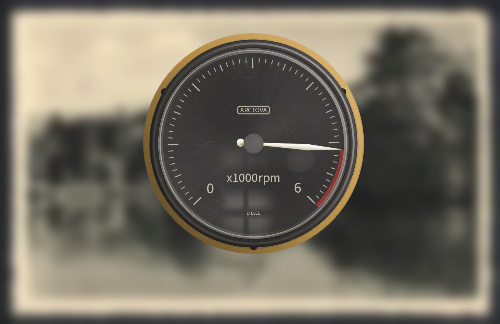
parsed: 5100 rpm
